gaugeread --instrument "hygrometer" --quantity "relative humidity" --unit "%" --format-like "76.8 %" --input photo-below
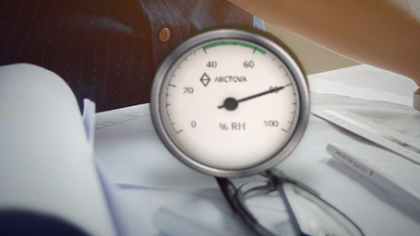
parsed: 80 %
